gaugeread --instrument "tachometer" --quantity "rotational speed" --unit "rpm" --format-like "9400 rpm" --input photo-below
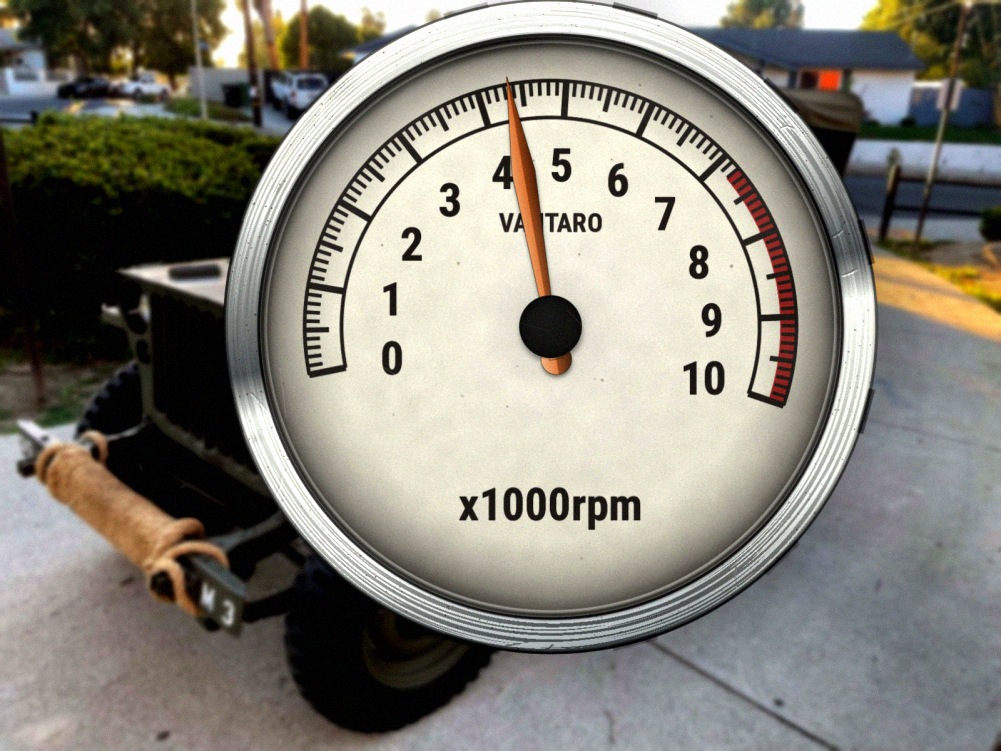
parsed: 4350 rpm
